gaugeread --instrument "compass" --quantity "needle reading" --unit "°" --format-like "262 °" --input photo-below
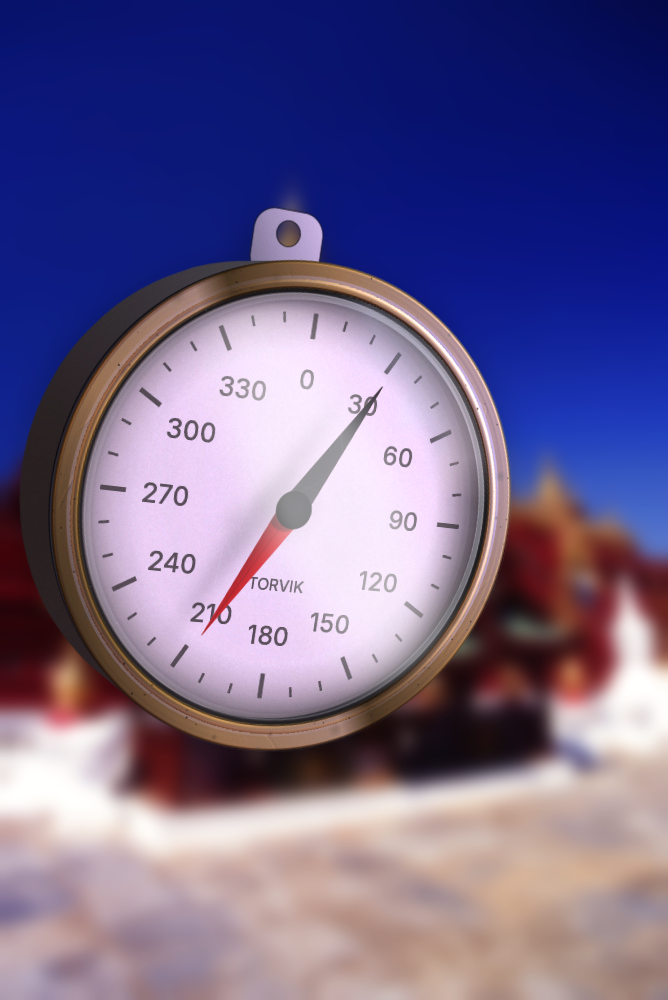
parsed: 210 °
